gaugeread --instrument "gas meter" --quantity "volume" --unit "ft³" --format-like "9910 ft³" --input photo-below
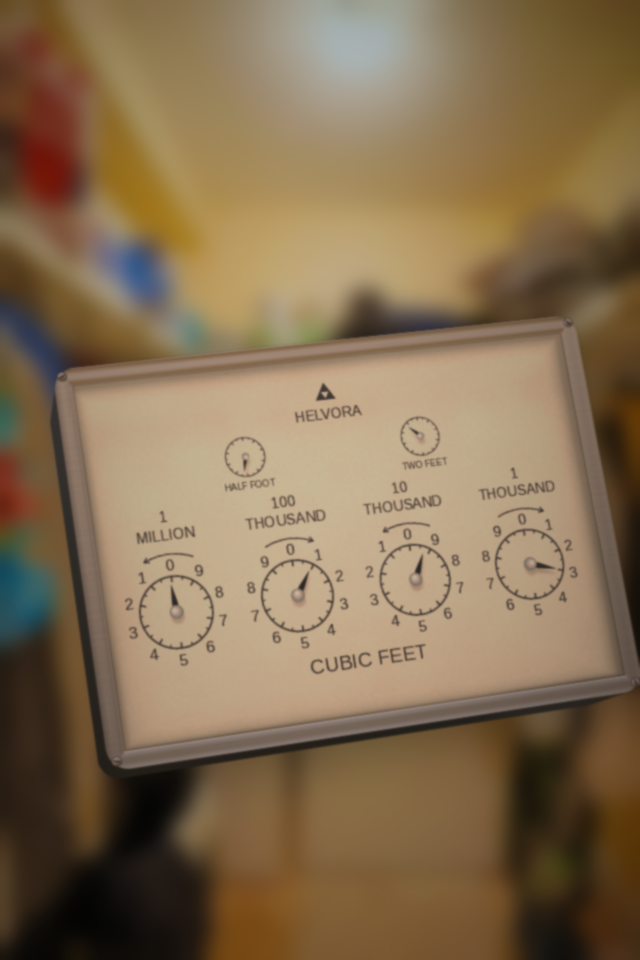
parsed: 9300 ft³
